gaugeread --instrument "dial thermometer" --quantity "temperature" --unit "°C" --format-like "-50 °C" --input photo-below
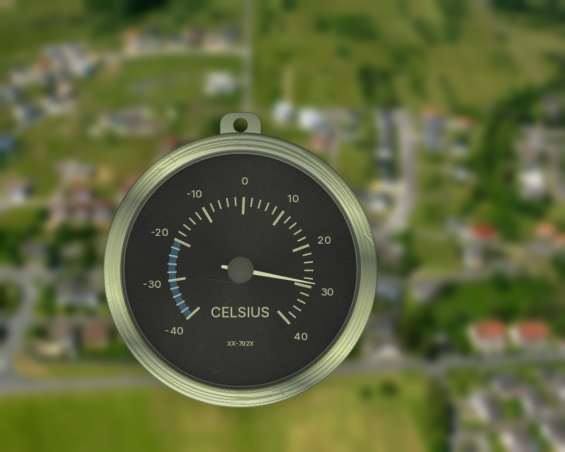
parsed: 29 °C
